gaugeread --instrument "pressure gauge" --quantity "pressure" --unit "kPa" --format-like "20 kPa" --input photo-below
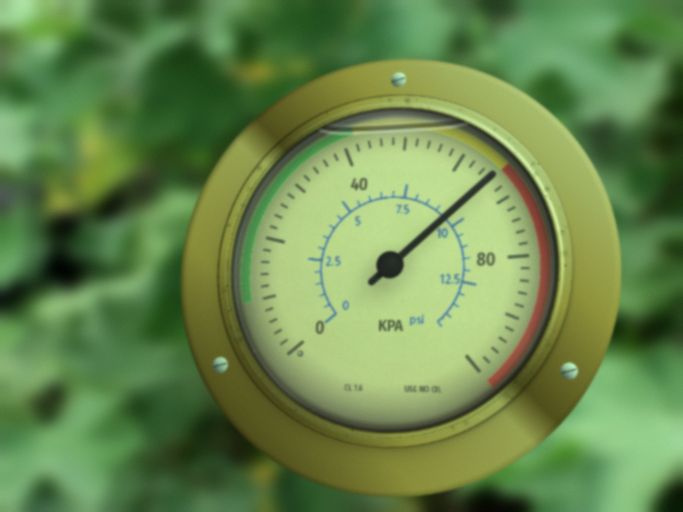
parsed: 66 kPa
